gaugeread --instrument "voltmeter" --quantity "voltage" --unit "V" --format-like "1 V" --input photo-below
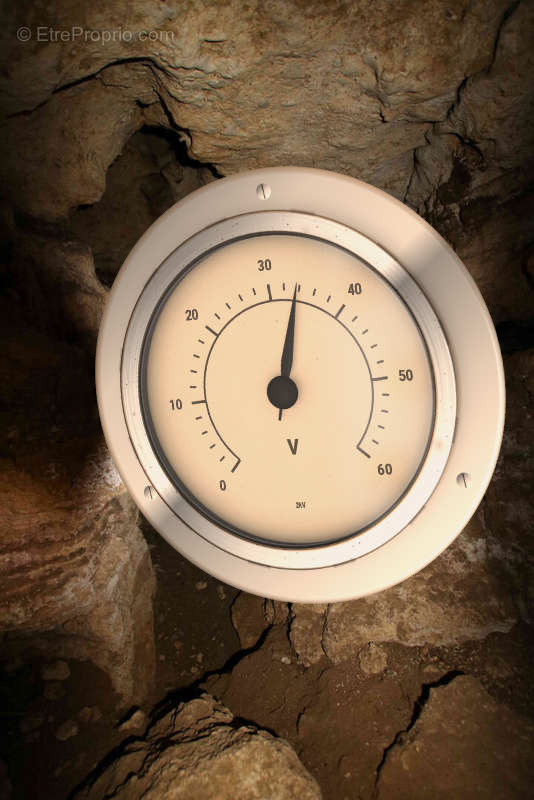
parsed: 34 V
